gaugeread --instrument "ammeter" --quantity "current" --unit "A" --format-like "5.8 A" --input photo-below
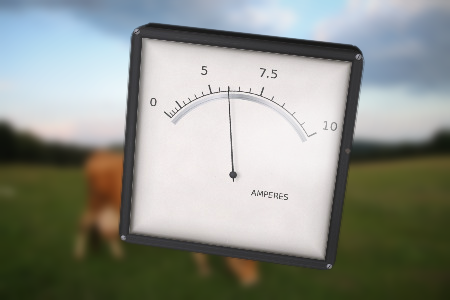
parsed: 6 A
